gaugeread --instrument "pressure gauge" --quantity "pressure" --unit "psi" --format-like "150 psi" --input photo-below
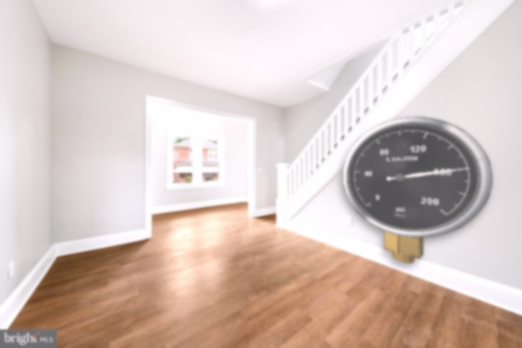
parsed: 160 psi
